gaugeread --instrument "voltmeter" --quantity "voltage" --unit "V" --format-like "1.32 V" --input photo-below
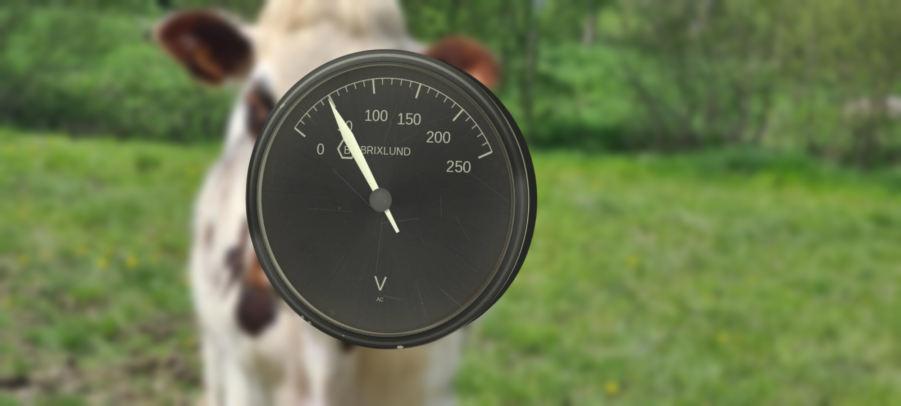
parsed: 50 V
